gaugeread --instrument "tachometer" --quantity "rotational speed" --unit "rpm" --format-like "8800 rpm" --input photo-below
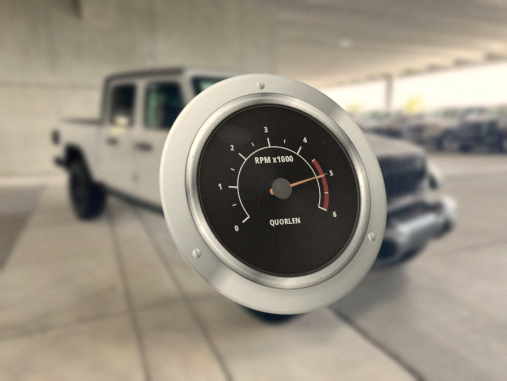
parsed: 5000 rpm
